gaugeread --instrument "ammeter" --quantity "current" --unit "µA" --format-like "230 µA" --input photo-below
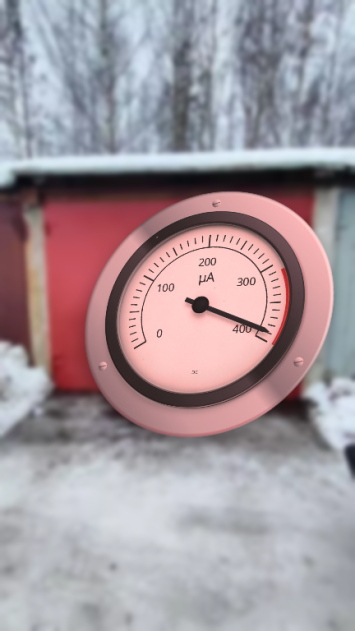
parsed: 390 µA
